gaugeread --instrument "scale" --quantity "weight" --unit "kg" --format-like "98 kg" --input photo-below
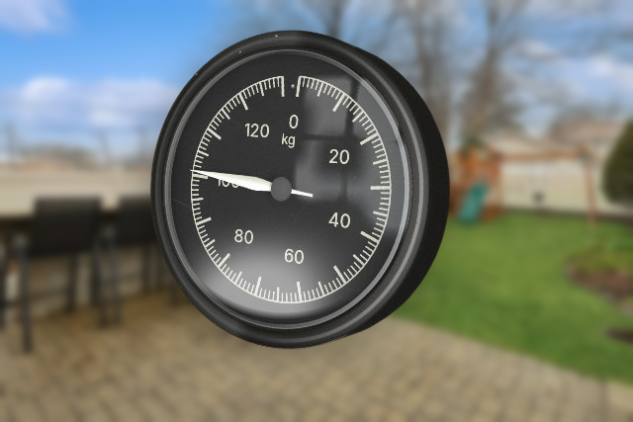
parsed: 101 kg
